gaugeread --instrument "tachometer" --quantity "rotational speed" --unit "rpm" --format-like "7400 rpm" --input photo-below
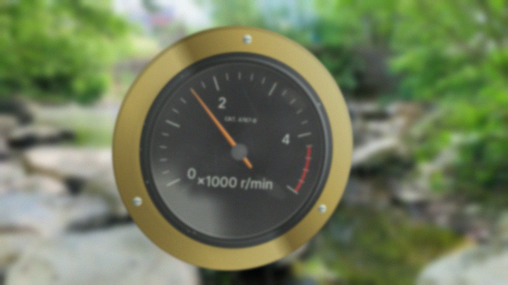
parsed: 1600 rpm
